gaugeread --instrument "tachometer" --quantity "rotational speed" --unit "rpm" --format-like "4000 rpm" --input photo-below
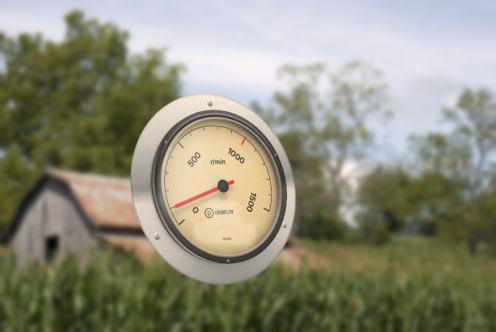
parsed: 100 rpm
